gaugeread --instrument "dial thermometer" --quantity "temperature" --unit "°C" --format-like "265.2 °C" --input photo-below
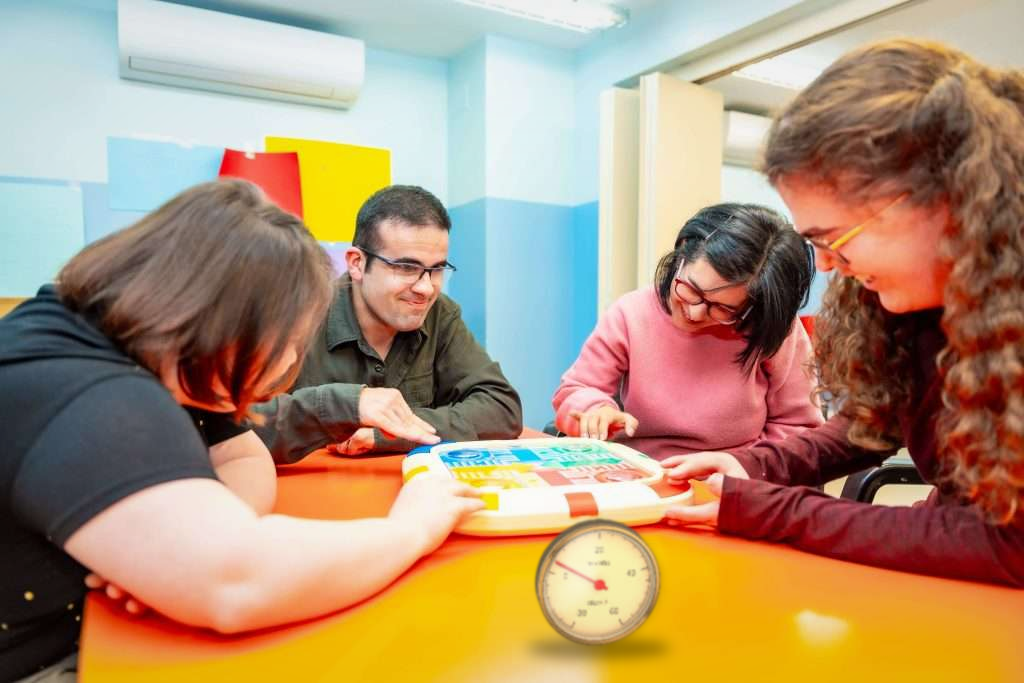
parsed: 4 °C
